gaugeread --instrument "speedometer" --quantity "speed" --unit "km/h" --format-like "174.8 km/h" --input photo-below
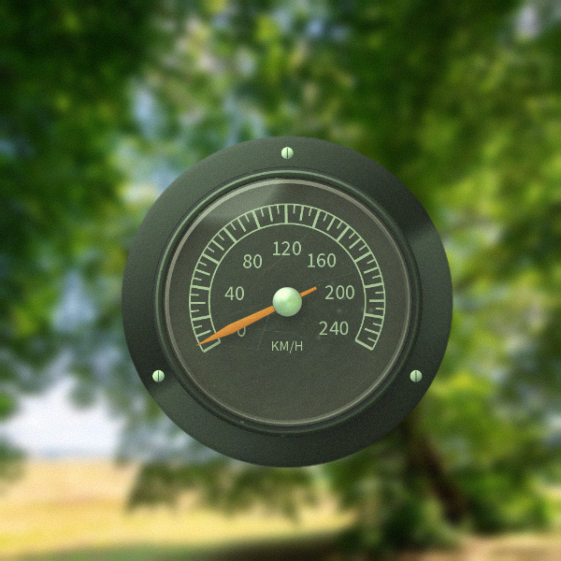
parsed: 5 km/h
